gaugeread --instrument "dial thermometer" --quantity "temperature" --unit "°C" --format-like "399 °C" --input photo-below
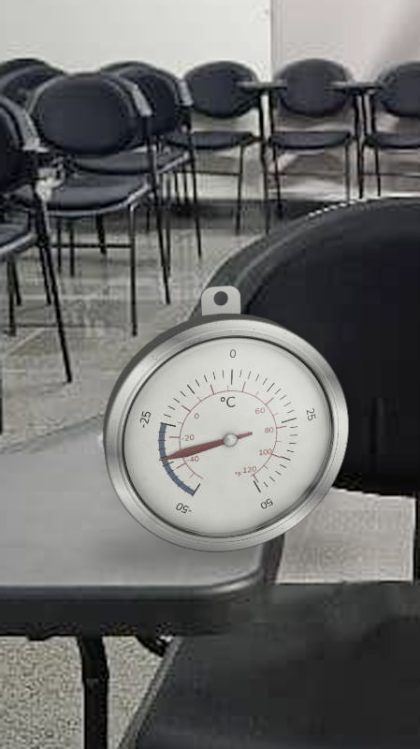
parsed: -35 °C
